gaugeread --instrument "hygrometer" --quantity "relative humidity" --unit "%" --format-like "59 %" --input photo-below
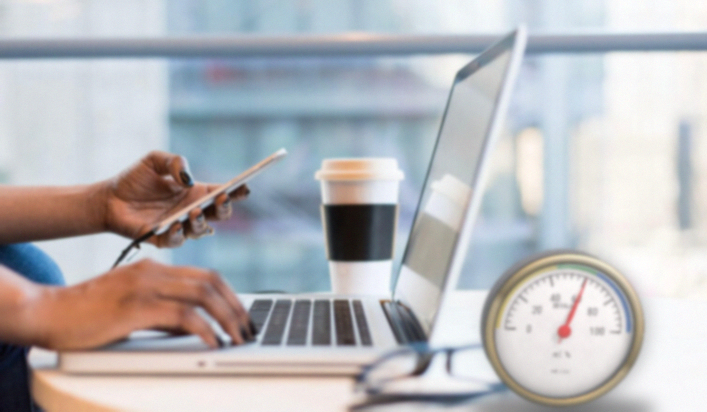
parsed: 60 %
